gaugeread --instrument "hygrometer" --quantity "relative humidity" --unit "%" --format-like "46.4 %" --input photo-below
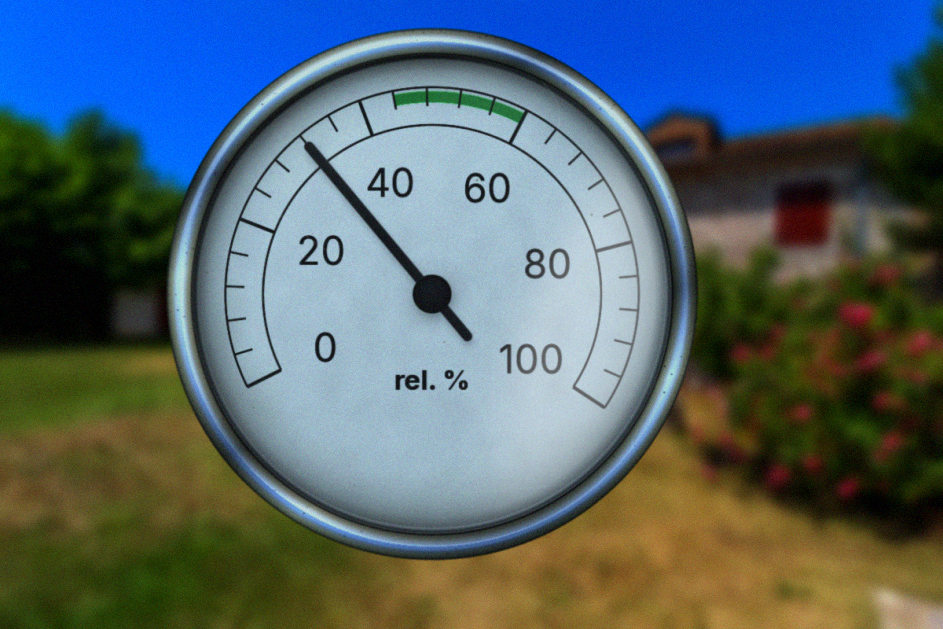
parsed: 32 %
